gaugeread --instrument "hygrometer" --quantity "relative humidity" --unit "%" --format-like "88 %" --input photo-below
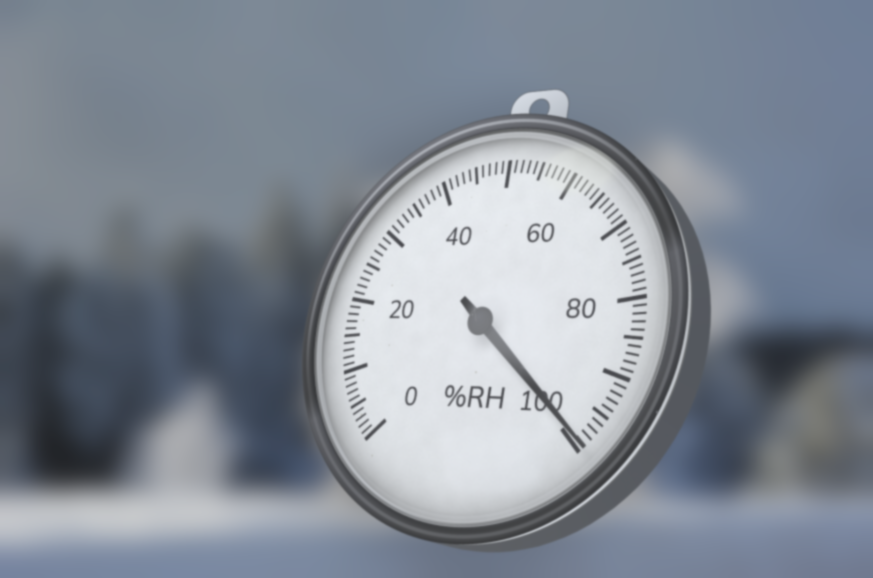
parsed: 99 %
